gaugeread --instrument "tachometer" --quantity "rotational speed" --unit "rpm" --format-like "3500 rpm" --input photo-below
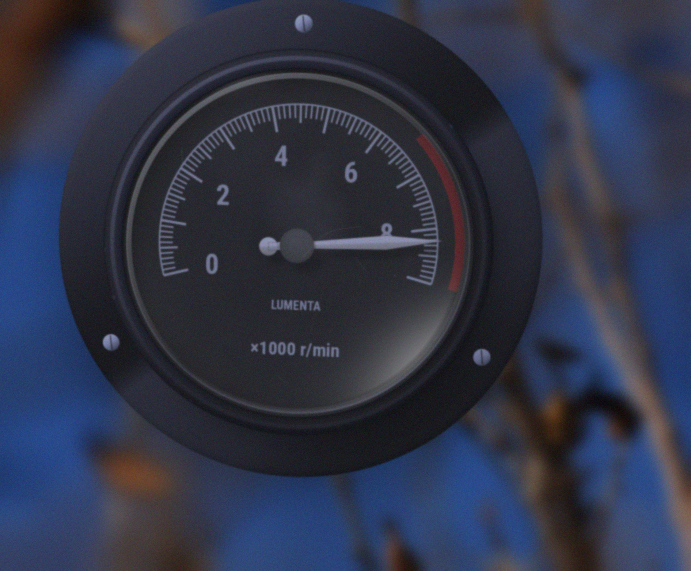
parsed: 8200 rpm
